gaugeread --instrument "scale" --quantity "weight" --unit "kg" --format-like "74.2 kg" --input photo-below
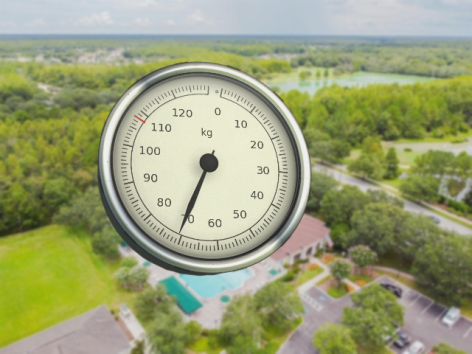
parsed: 71 kg
